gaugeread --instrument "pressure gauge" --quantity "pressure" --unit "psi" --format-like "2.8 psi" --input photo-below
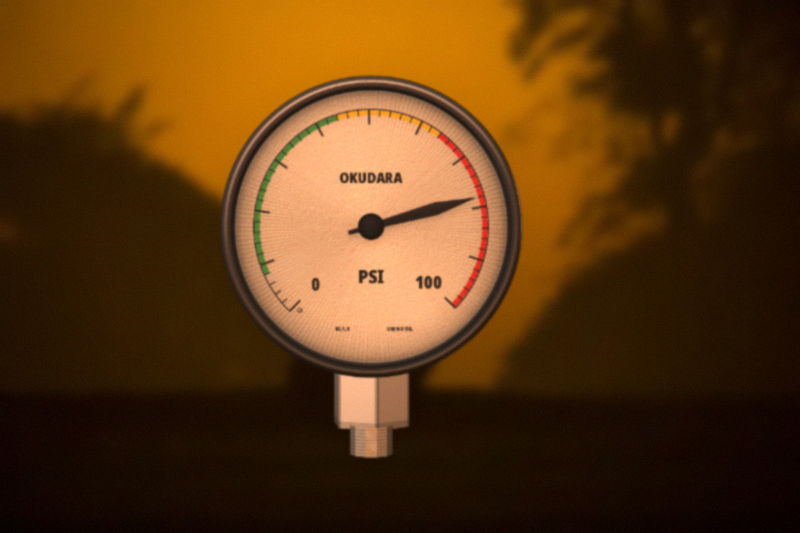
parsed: 78 psi
